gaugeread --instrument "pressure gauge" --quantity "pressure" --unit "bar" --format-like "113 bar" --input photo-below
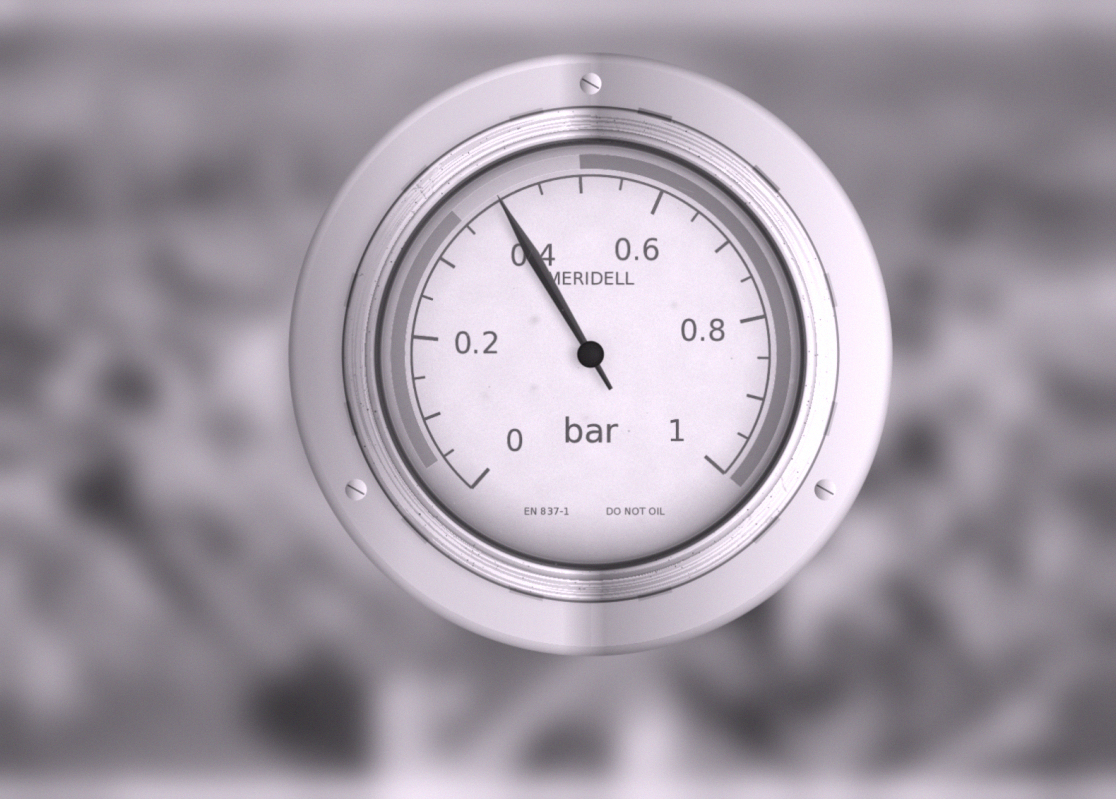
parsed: 0.4 bar
